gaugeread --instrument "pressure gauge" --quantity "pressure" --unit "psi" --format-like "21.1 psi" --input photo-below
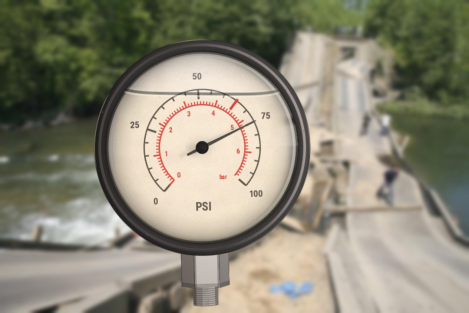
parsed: 75 psi
